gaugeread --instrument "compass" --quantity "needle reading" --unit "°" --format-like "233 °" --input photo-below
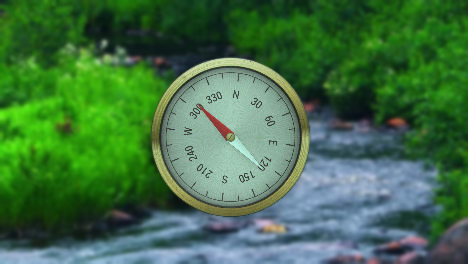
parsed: 307.5 °
